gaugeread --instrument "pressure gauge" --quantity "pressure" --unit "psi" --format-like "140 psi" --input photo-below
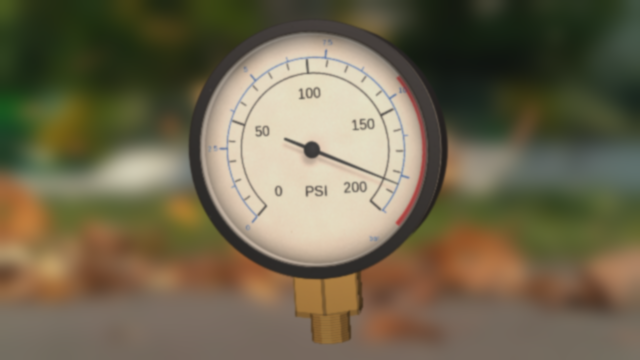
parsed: 185 psi
